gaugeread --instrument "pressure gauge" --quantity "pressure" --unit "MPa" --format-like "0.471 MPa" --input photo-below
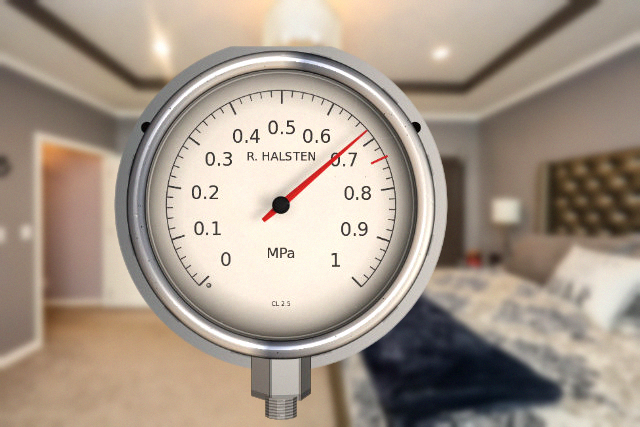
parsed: 0.68 MPa
